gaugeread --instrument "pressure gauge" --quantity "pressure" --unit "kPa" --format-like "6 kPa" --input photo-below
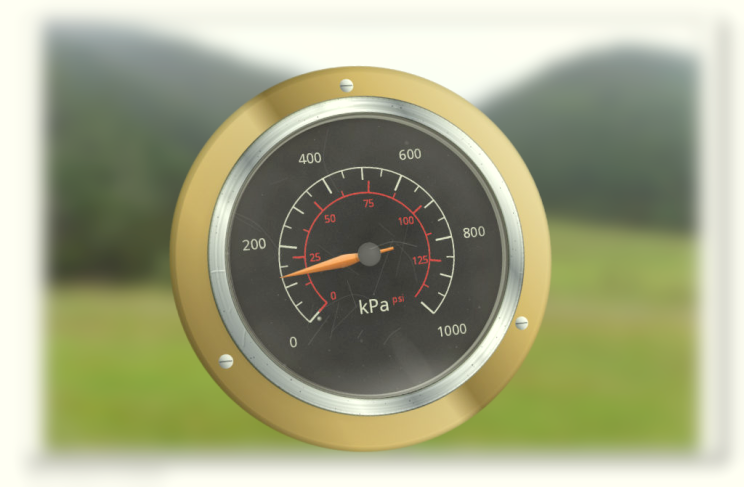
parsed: 125 kPa
